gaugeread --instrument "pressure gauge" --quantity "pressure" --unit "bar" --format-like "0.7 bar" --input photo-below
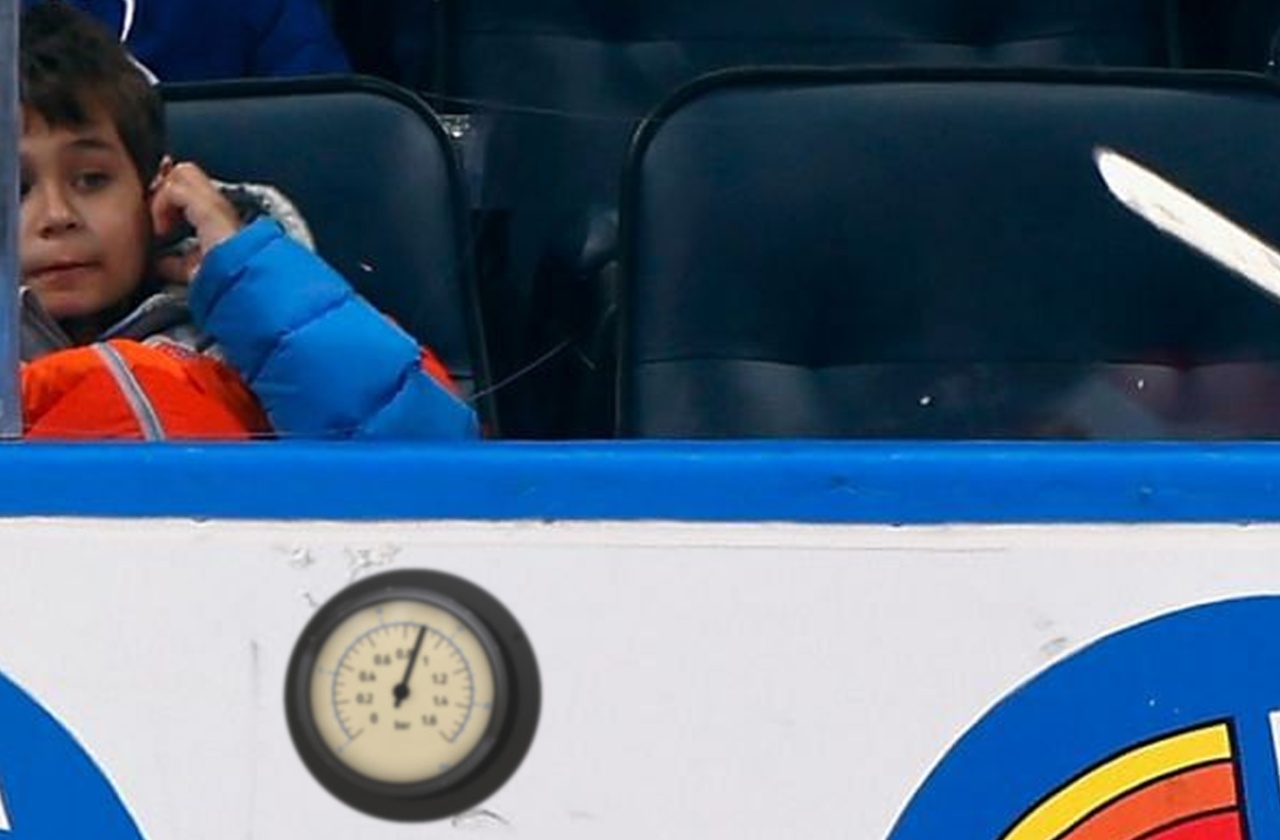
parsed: 0.9 bar
